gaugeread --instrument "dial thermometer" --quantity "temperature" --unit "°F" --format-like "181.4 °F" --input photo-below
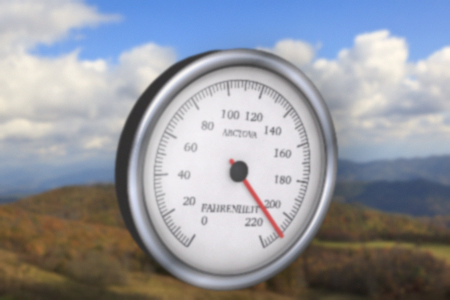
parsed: 210 °F
